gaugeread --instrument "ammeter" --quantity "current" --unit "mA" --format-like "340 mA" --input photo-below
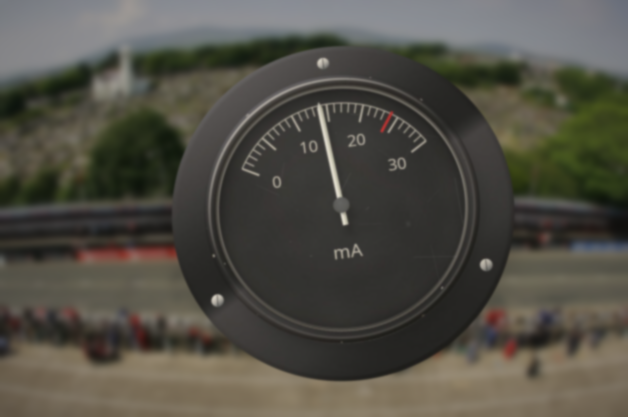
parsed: 14 mA
